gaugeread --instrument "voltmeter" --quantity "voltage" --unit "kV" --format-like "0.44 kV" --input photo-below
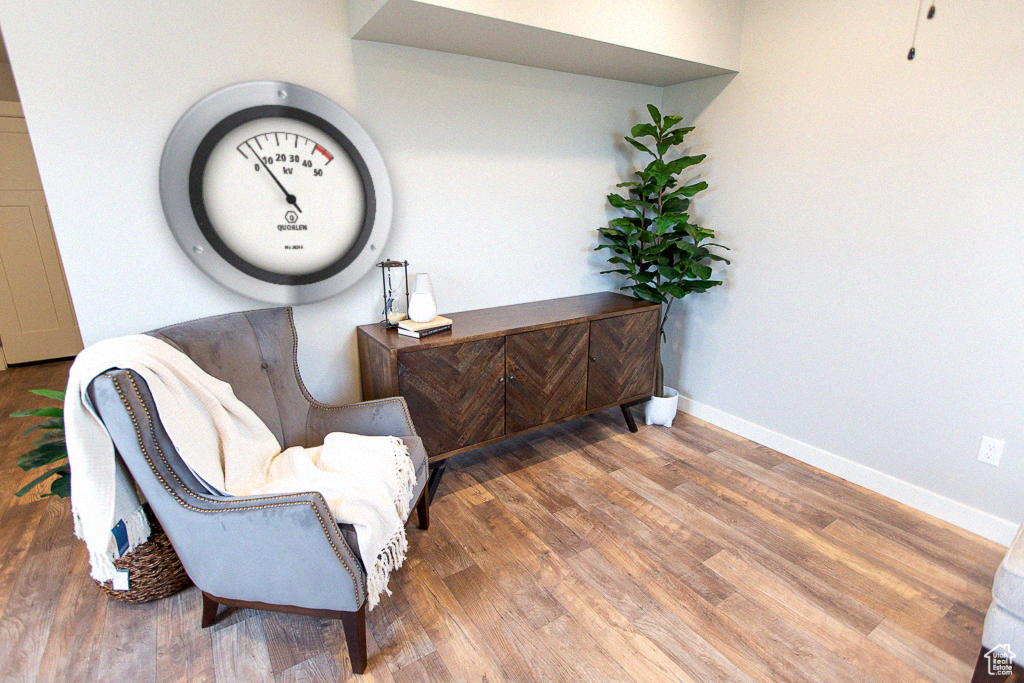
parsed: 5 kV
